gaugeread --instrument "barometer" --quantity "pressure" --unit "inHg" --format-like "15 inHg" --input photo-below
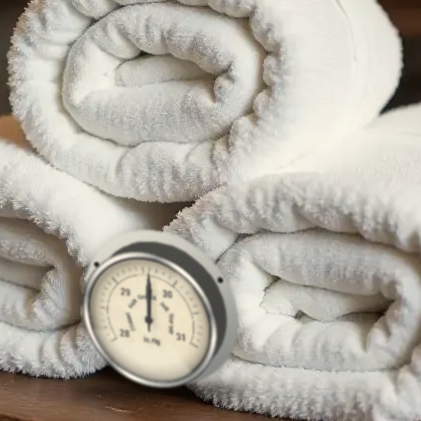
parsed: 29.6 inHg
